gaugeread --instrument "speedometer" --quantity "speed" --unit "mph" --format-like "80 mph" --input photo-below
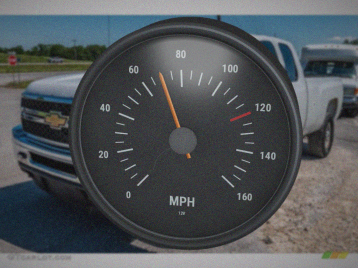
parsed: 70 mph
